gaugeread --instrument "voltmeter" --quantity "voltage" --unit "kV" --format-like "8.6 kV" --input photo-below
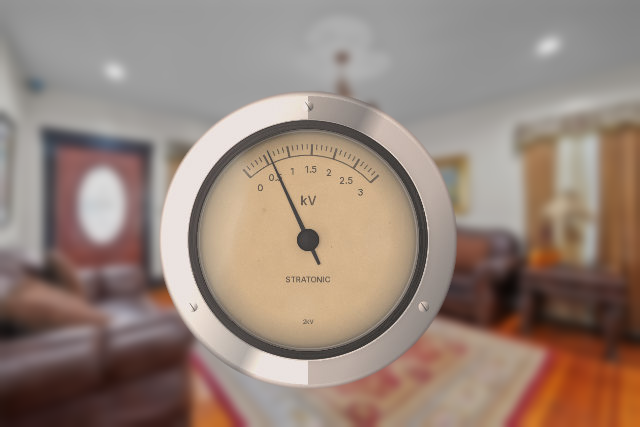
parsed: 0.6 kV
